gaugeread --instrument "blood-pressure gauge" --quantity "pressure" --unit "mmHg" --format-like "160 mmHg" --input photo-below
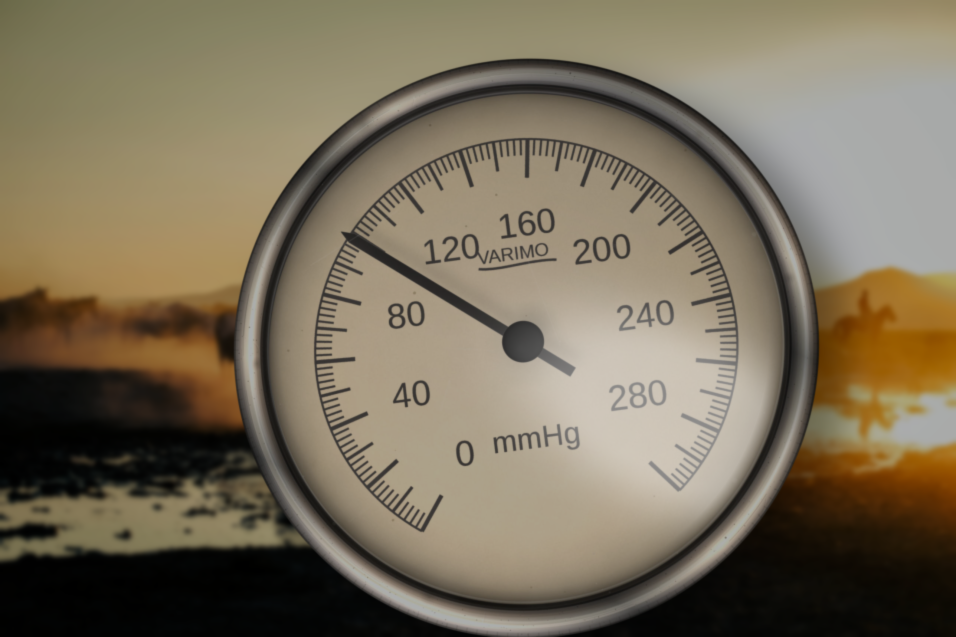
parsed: 98 mmHg
